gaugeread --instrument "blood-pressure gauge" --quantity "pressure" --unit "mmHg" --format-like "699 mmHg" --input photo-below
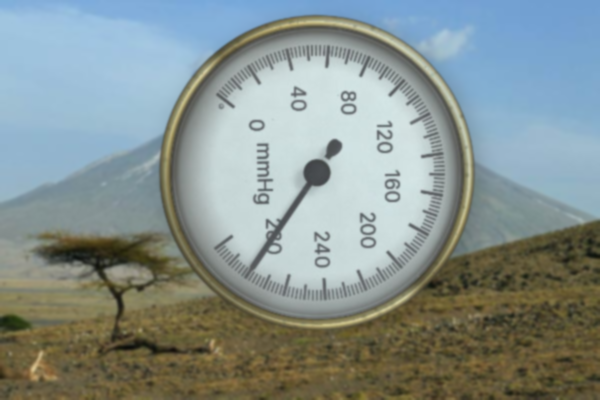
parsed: 280 mmHg
